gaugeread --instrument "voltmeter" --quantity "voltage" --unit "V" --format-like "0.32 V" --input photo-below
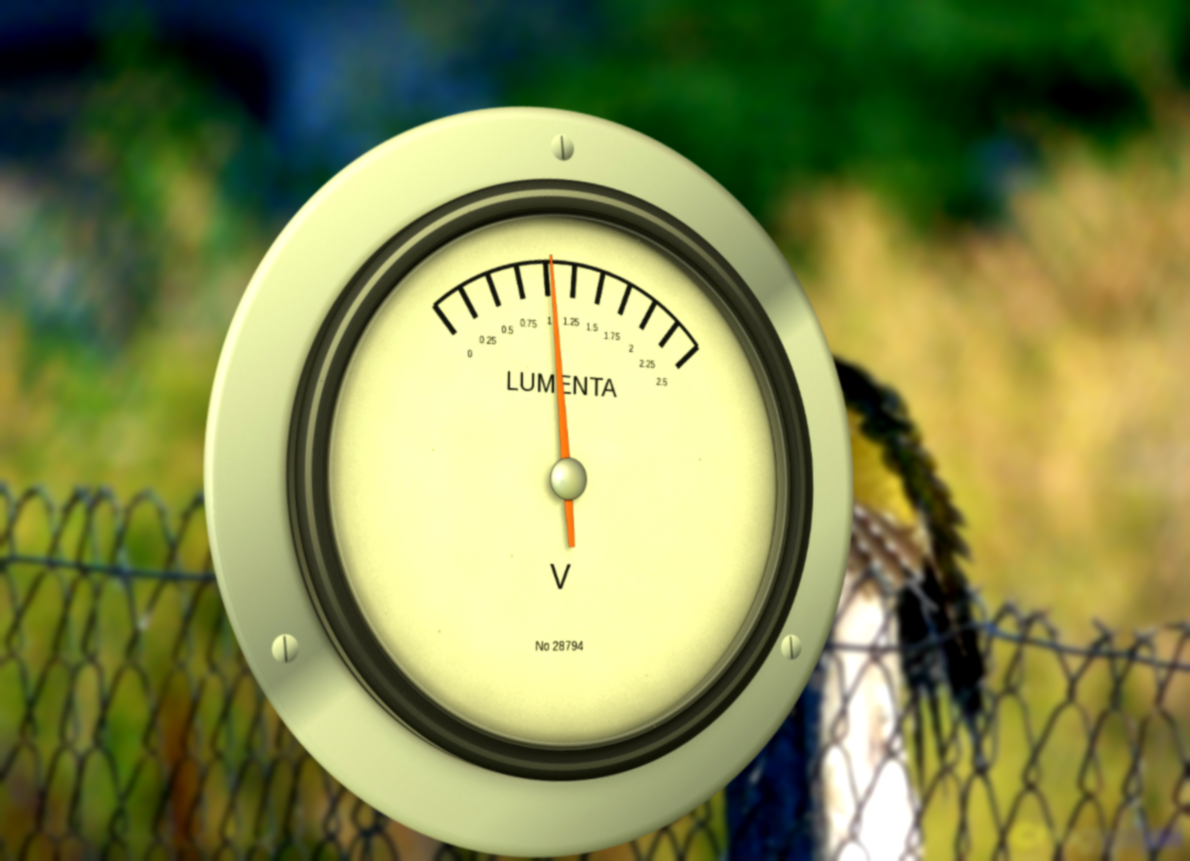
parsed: 1 V
